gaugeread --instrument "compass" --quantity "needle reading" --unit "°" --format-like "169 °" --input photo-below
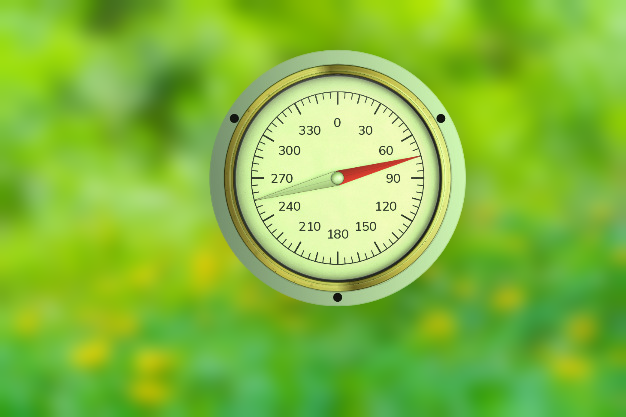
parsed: 75 °
